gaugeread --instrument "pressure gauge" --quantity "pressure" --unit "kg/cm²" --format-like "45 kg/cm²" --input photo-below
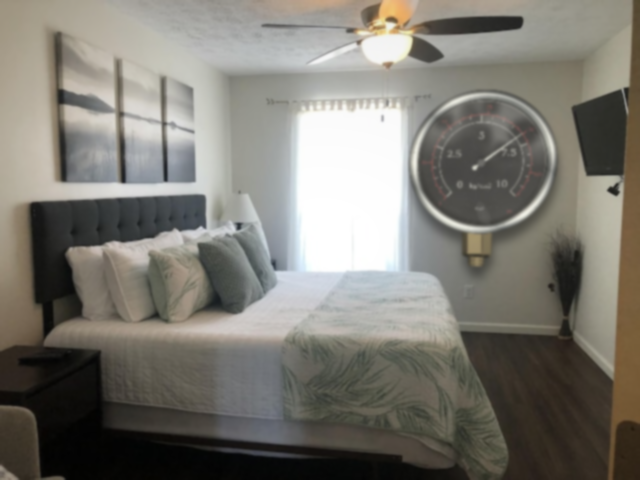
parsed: 7 kg/cm²
